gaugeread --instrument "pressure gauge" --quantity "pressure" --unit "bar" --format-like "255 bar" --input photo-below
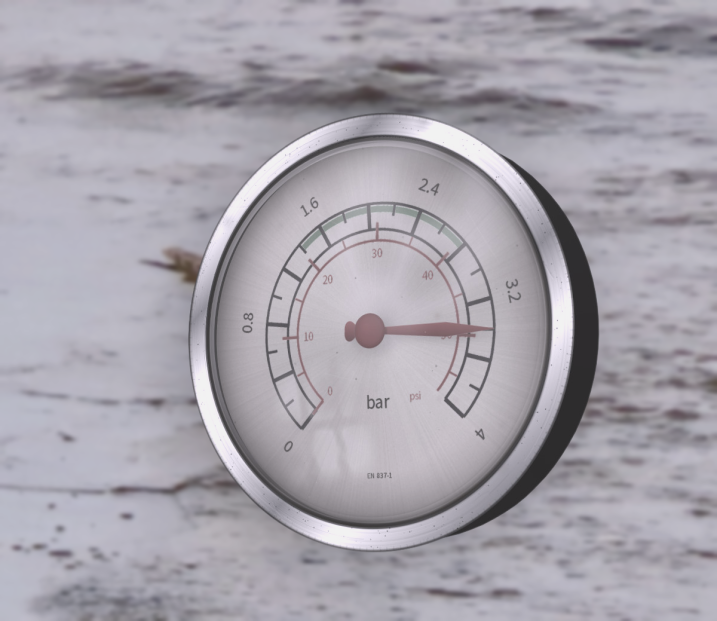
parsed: 3.4 bar
